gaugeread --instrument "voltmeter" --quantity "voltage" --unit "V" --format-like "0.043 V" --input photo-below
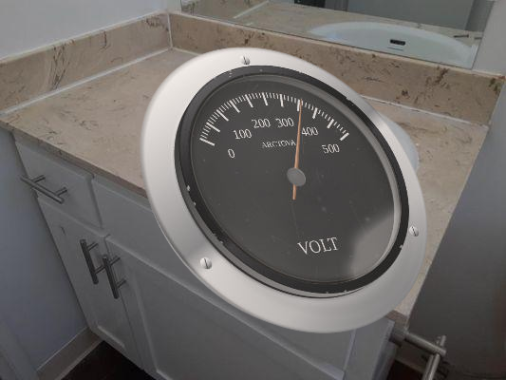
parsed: 350 V
